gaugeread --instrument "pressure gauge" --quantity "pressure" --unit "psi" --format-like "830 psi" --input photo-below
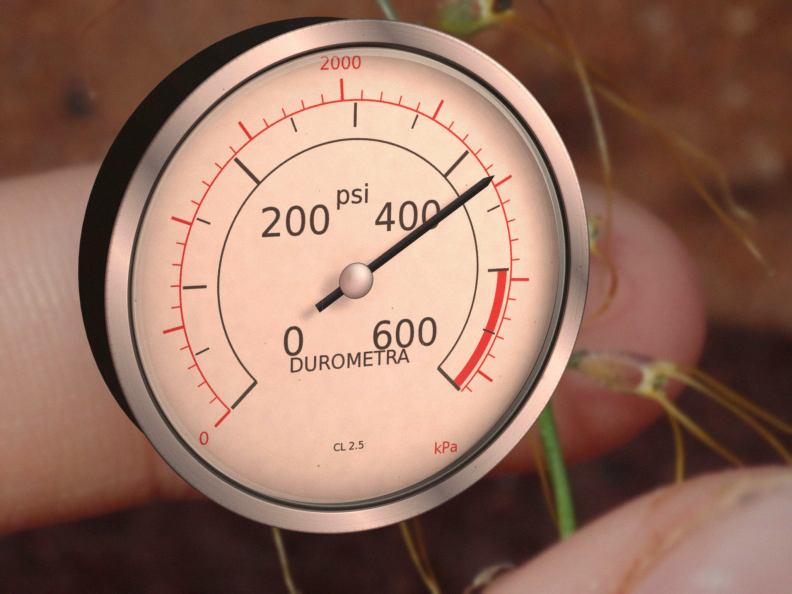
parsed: 425 psi
